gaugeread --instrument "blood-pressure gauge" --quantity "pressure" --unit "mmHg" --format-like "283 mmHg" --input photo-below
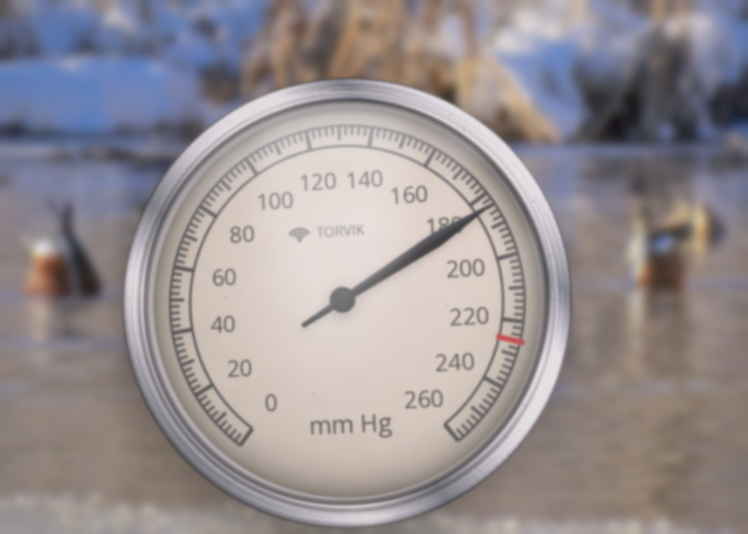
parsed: 184 mmHg
